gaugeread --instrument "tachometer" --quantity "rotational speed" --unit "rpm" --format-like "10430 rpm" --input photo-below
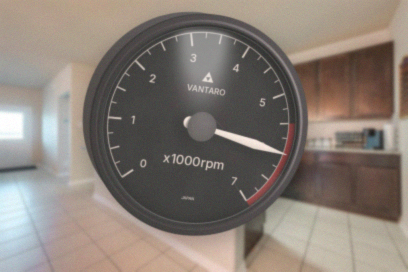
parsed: 6000 rpm
